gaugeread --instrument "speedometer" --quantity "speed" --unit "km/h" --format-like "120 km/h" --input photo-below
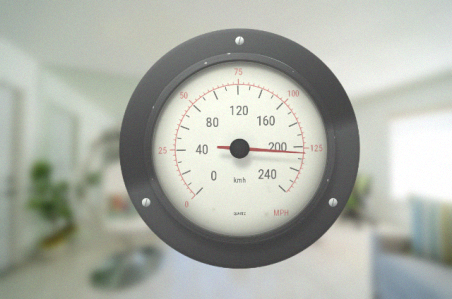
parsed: 205 km/h
